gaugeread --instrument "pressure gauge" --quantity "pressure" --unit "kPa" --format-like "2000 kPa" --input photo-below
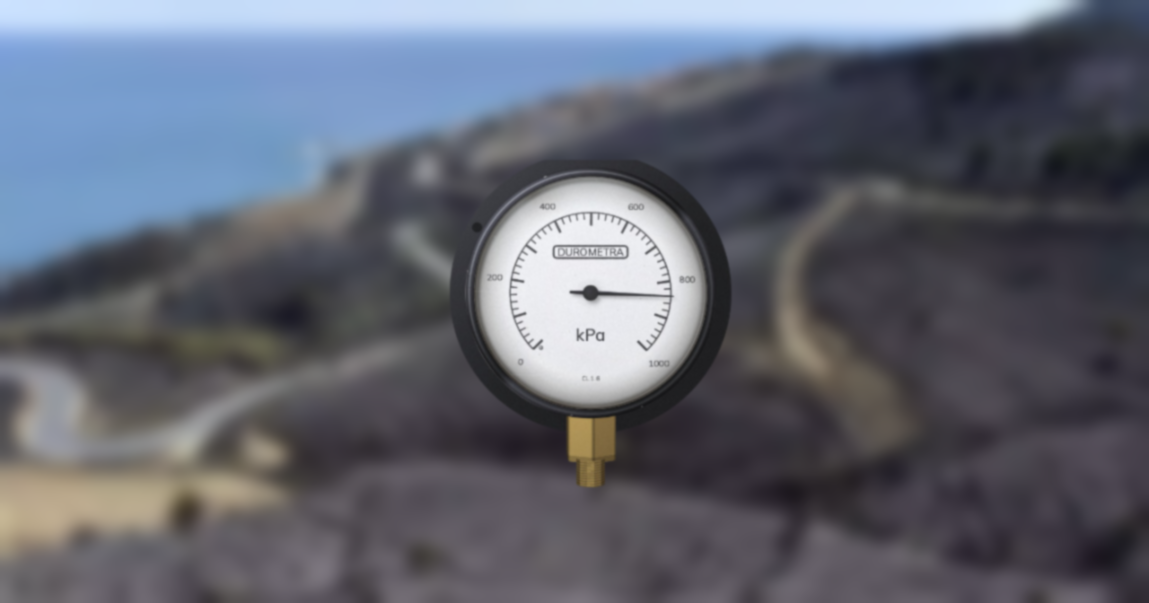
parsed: 840 kPa
